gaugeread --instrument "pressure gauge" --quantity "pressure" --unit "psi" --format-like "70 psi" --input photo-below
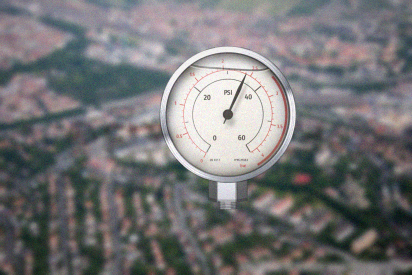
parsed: 35 psi
